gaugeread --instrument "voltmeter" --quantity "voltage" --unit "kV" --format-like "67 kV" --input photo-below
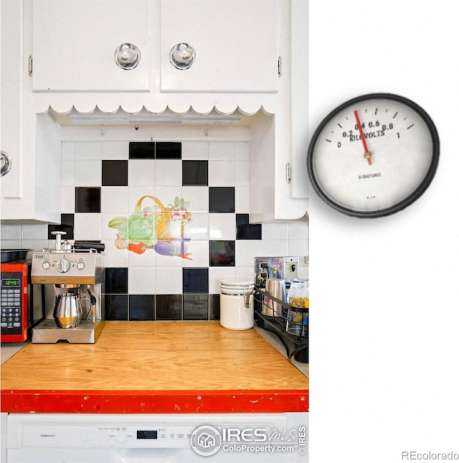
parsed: 0.4 kV
